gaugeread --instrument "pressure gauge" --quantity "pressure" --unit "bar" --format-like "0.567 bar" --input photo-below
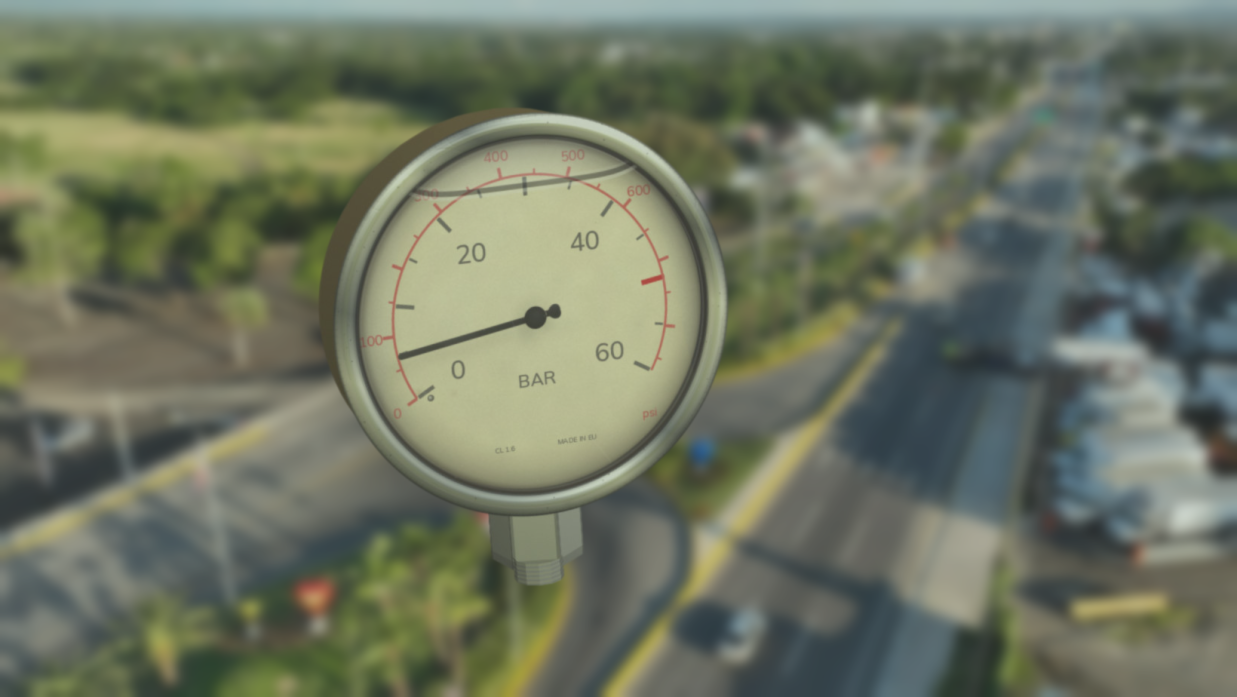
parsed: 5 bar
